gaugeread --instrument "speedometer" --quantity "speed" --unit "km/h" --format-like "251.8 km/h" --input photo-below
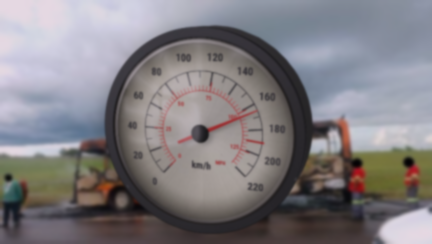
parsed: 165 km/h
